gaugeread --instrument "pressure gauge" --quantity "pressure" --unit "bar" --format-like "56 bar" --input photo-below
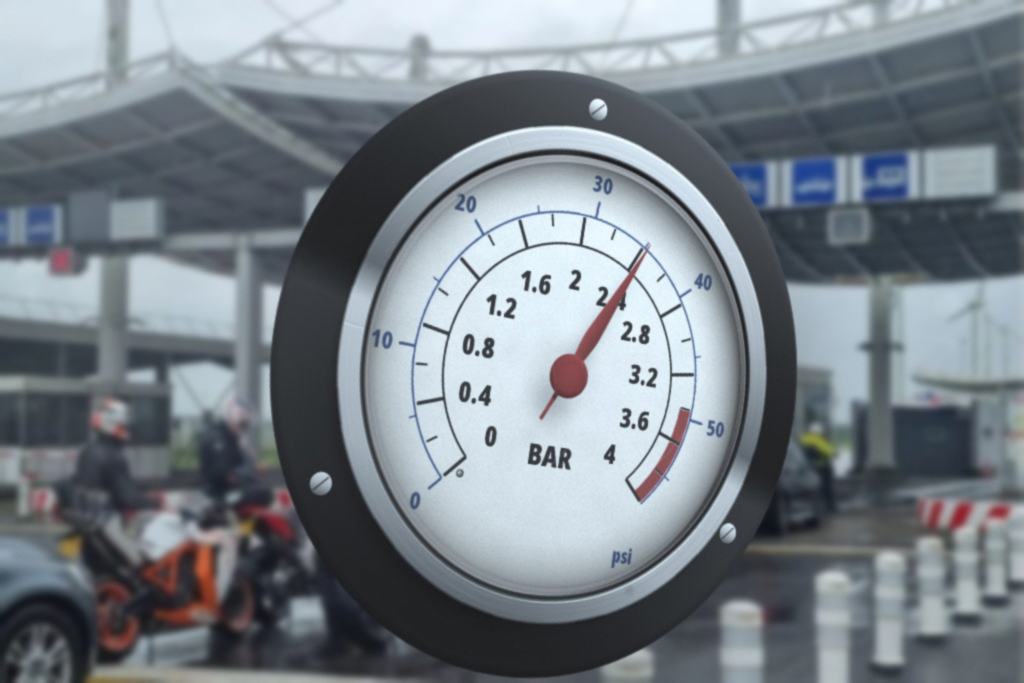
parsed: 2.4 bar
